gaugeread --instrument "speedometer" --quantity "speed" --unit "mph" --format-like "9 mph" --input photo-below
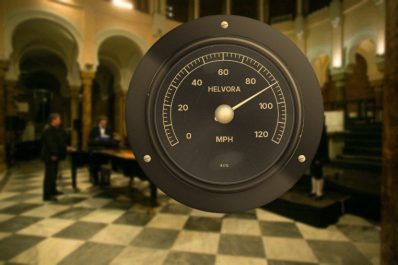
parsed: 90 mph
